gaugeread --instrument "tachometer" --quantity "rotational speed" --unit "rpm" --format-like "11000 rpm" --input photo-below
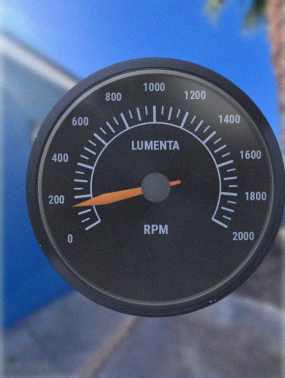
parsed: 150 rpm
